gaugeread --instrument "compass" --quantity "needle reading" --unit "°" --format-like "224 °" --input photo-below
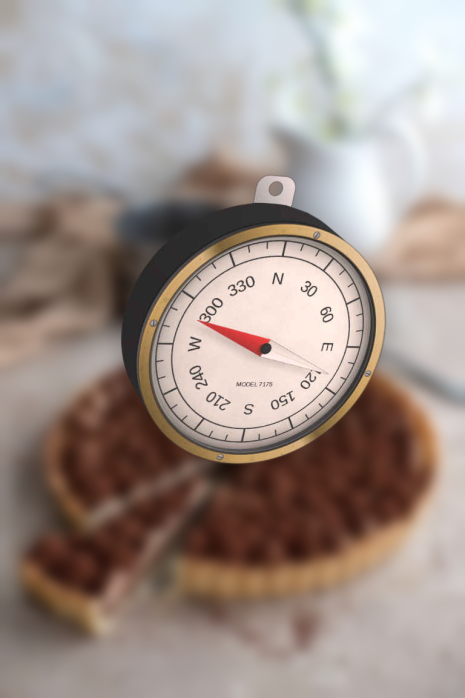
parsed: 290 °
